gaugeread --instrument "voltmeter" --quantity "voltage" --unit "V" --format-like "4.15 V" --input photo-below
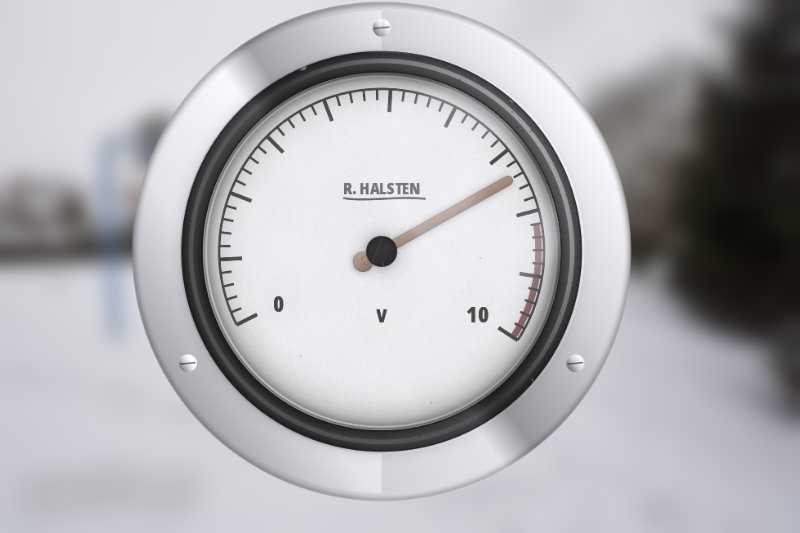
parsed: 7.4 V
